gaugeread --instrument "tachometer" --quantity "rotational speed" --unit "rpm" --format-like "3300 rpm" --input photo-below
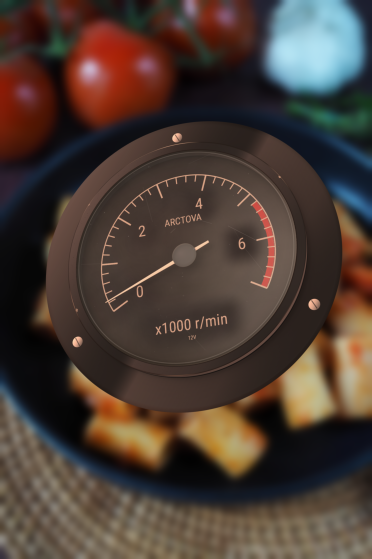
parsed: 200 rpm
